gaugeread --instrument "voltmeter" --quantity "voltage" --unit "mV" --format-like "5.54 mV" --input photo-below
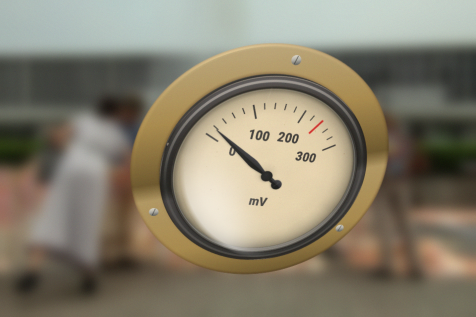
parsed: 20 mV
